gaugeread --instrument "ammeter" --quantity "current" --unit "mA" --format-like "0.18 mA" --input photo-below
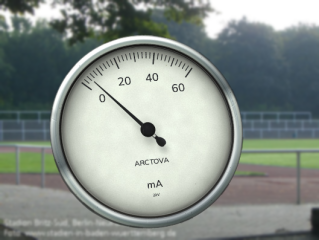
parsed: 4 mA
